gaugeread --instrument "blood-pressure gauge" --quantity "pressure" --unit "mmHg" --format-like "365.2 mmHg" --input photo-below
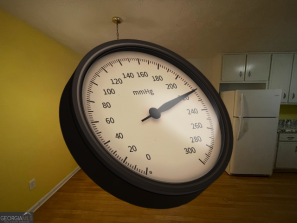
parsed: 220 mmHg
